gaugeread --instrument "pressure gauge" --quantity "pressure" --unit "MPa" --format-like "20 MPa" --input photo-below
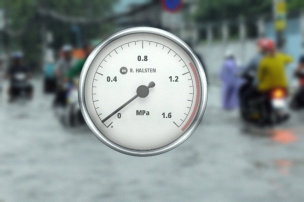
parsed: 0.05 MPa
